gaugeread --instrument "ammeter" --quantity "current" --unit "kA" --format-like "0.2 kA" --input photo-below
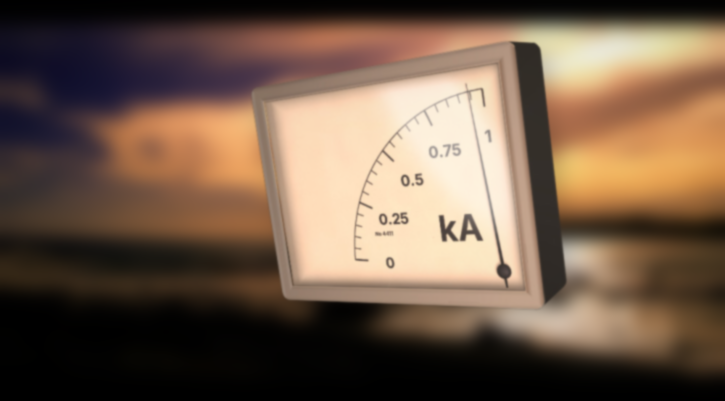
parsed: 0.95 kA
